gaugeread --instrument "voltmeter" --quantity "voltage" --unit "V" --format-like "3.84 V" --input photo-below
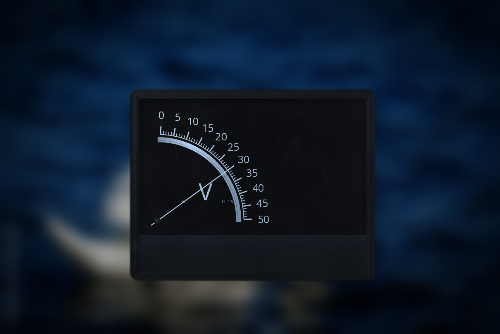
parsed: 30 V
